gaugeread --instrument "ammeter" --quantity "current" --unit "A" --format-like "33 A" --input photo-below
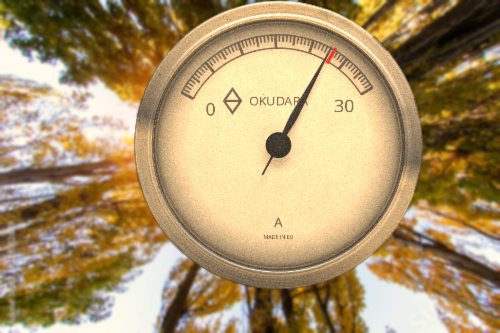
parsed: 22.5 A
